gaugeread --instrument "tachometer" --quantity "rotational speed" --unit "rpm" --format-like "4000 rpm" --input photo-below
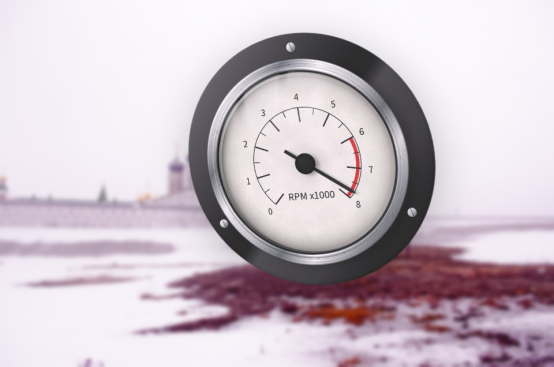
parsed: 7750 rpm
